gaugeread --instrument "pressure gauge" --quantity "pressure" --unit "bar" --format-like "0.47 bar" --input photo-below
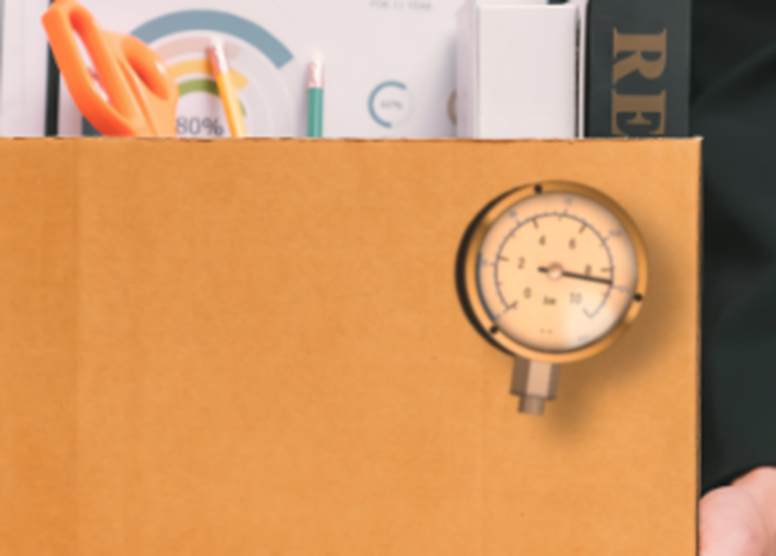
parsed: 8.5 bar
